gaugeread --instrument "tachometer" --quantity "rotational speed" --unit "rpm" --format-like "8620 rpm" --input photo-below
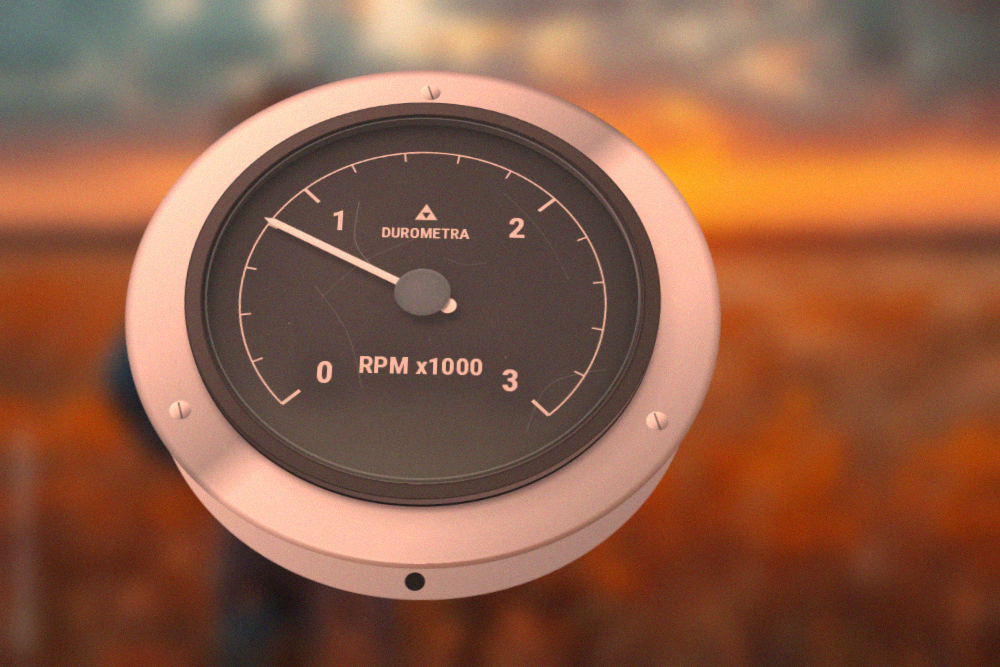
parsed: 800 rpm
